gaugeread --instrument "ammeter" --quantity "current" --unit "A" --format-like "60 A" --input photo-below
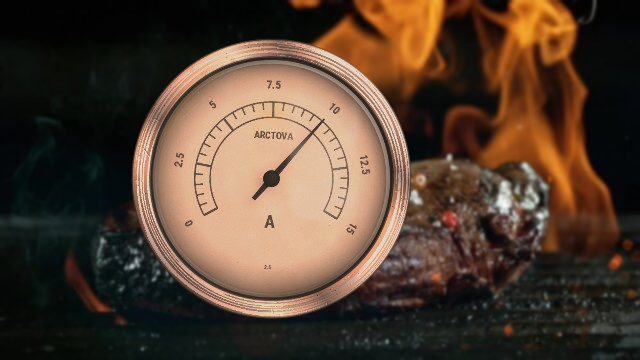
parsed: 10 A
